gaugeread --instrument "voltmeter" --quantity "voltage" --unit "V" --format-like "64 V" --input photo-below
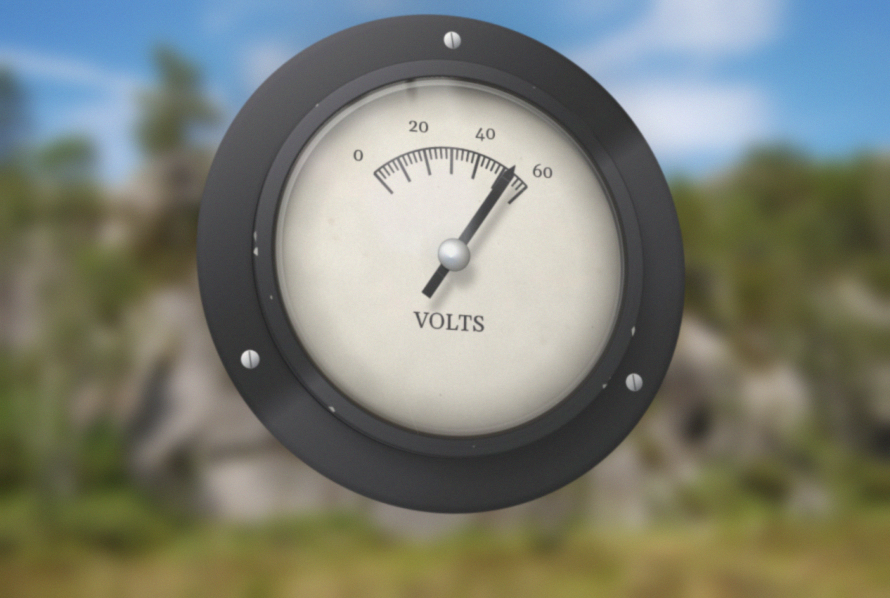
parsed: 52 V
